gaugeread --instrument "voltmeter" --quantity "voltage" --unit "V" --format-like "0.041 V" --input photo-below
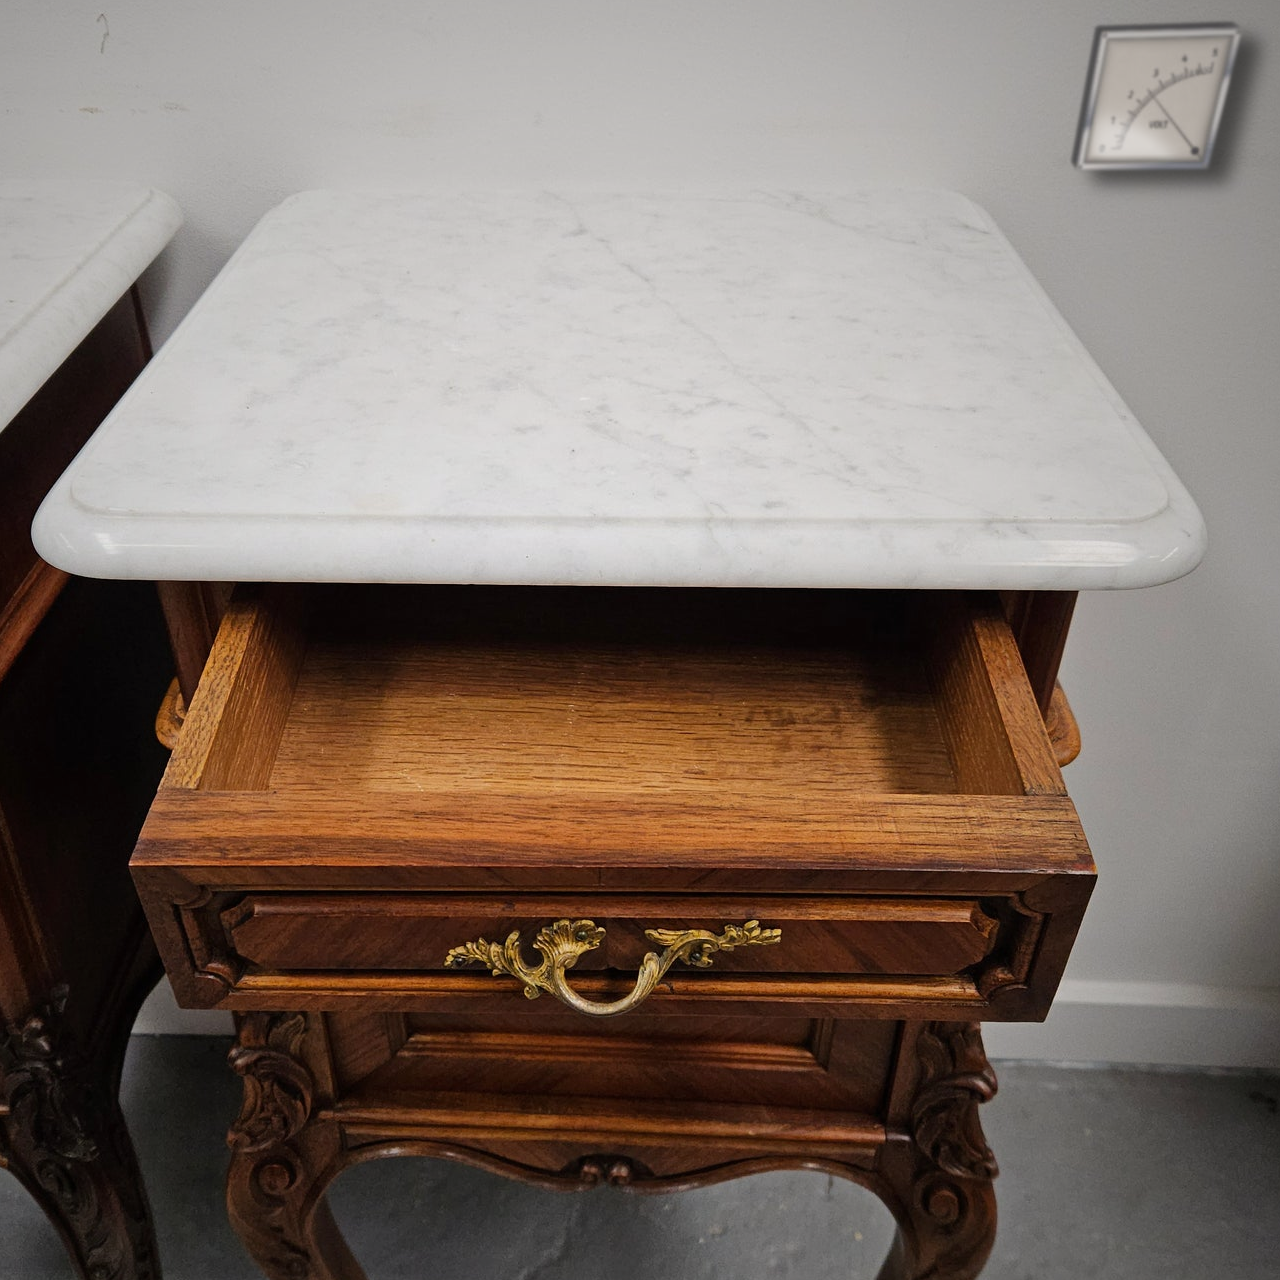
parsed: 2.5 V
